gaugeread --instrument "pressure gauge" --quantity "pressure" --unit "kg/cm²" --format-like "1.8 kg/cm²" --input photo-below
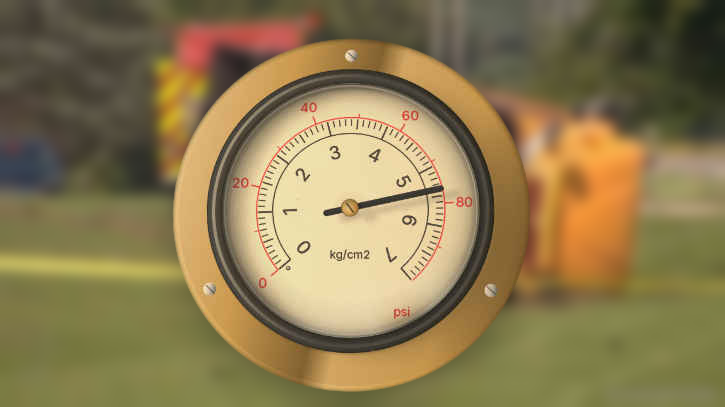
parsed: 5.4 kg/cm²
